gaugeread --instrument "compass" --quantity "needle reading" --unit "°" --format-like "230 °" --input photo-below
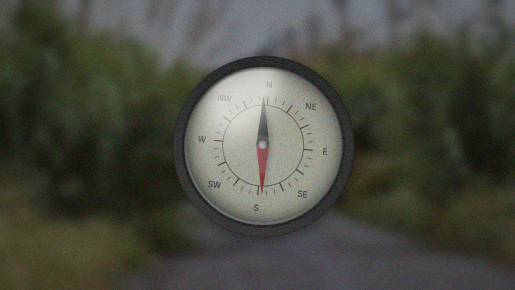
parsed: 175 °
